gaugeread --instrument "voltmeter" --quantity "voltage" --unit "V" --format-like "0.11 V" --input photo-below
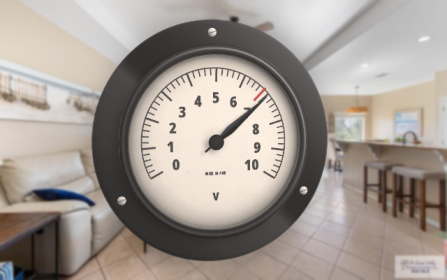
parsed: 7 V
